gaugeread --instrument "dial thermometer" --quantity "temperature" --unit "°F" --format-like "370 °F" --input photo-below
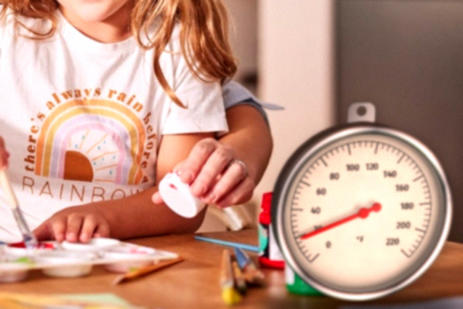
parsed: 20 °F
